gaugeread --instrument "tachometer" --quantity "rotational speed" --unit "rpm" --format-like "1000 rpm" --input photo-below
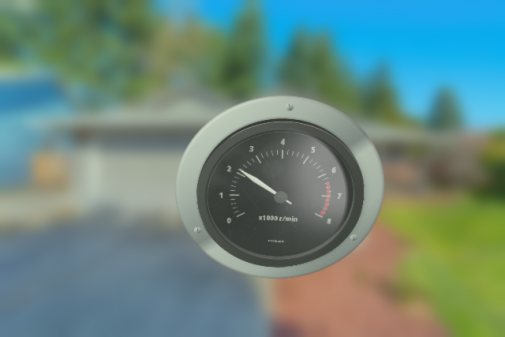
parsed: 2200 rpm
